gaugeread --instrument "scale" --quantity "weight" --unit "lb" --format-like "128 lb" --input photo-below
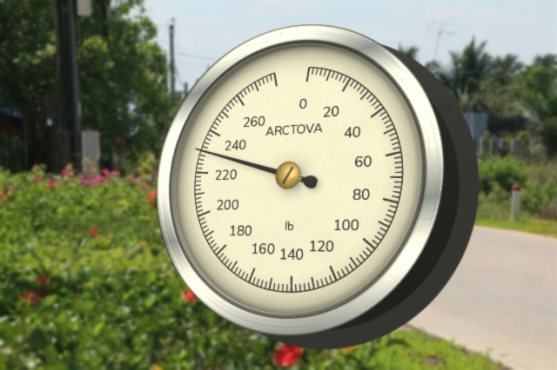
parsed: 230 lb
